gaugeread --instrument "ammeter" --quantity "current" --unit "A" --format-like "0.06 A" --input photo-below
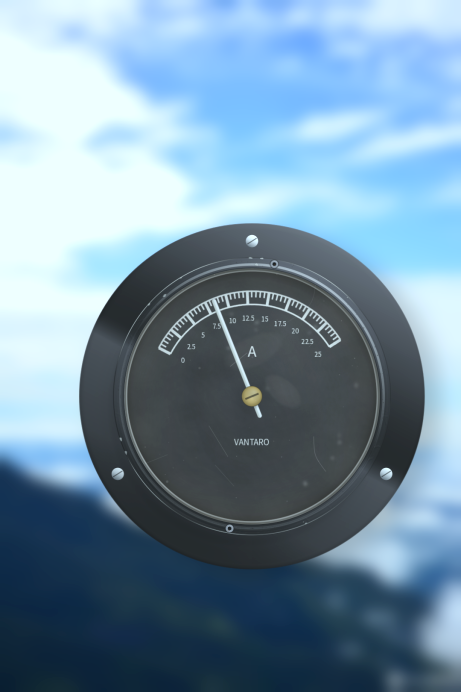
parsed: 8.5 A
